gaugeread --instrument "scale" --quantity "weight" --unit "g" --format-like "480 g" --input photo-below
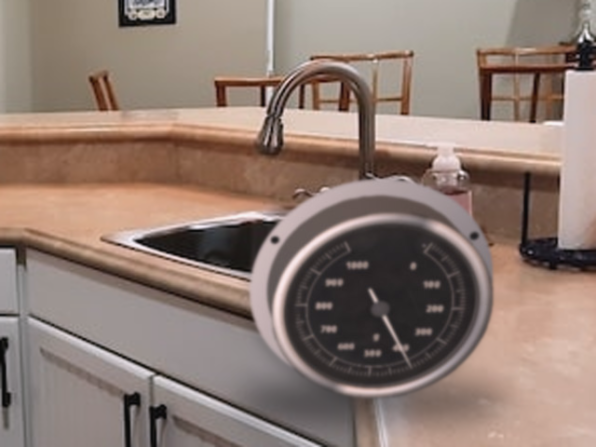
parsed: 400 g
